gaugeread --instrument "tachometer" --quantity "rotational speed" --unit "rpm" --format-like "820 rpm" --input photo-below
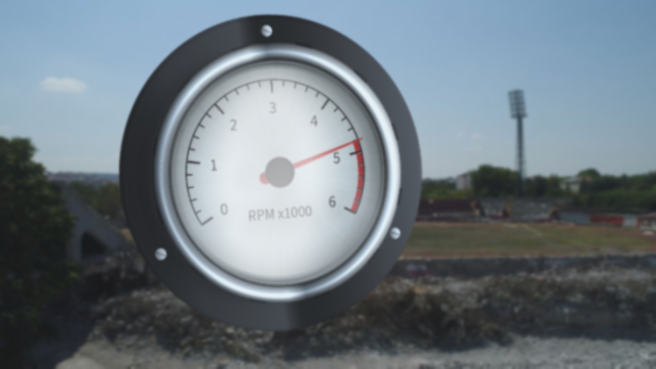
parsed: 4800 rpm
